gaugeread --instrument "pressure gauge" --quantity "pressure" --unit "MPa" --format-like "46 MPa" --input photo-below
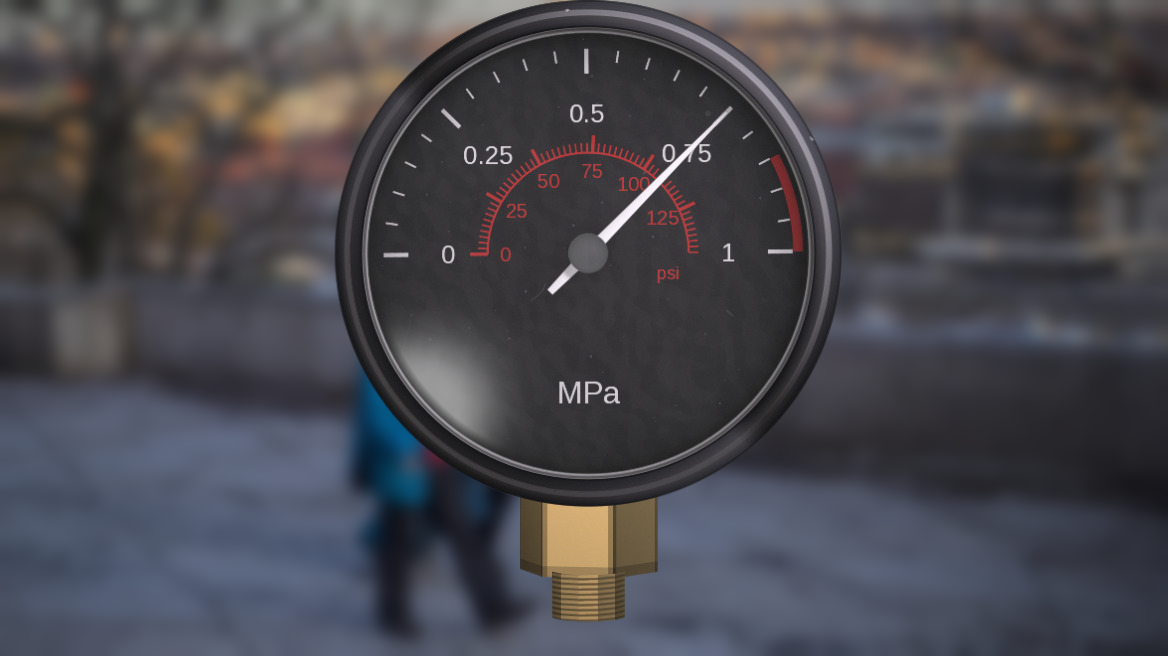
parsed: 0.75 MPa
